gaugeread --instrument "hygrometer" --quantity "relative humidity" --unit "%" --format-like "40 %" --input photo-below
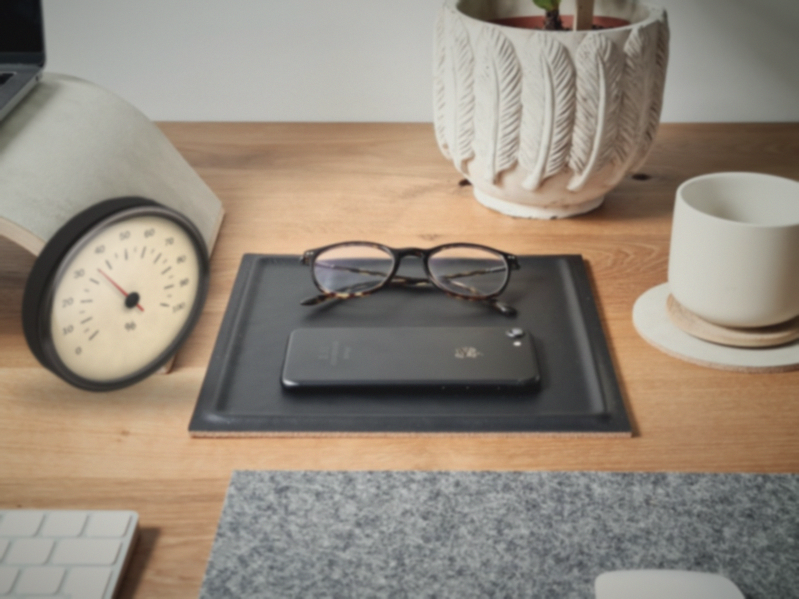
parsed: 35 %
